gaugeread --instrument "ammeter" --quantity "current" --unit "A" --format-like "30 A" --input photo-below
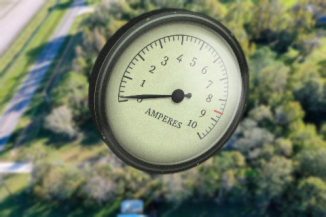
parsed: 0.2 A
